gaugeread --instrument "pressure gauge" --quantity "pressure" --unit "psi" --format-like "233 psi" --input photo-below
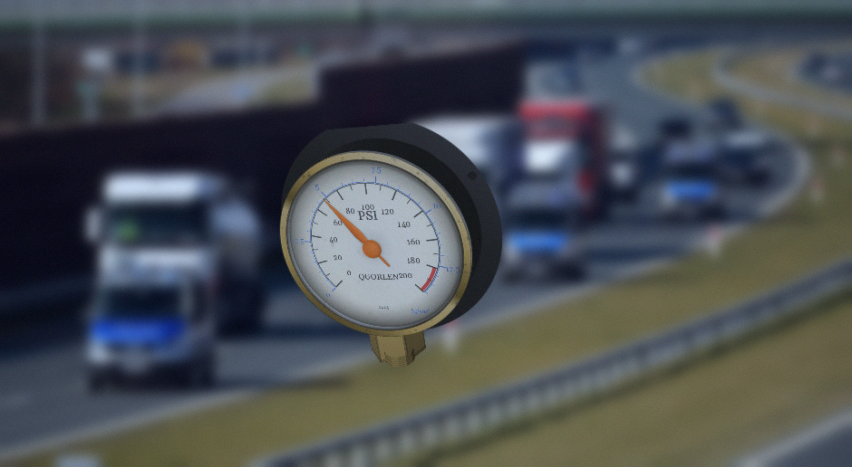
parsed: 70 psi
